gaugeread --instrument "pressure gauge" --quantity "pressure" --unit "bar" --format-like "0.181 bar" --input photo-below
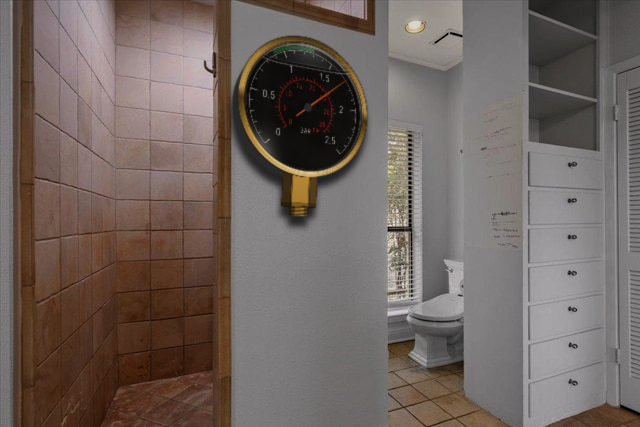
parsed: 1.7 bar
